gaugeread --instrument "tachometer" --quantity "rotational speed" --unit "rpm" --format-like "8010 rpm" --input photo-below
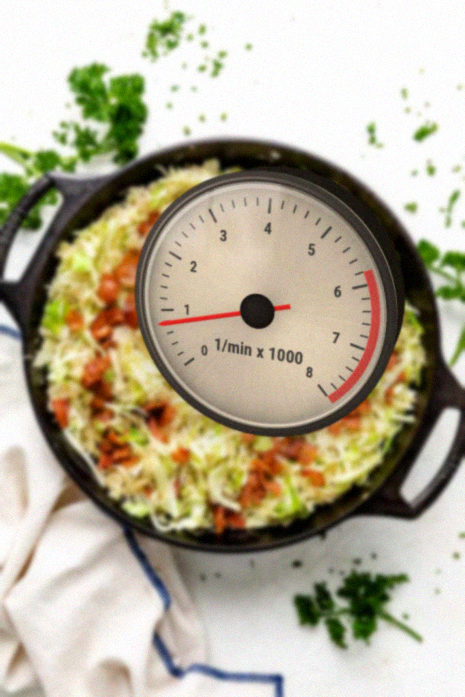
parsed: 800 rpm
